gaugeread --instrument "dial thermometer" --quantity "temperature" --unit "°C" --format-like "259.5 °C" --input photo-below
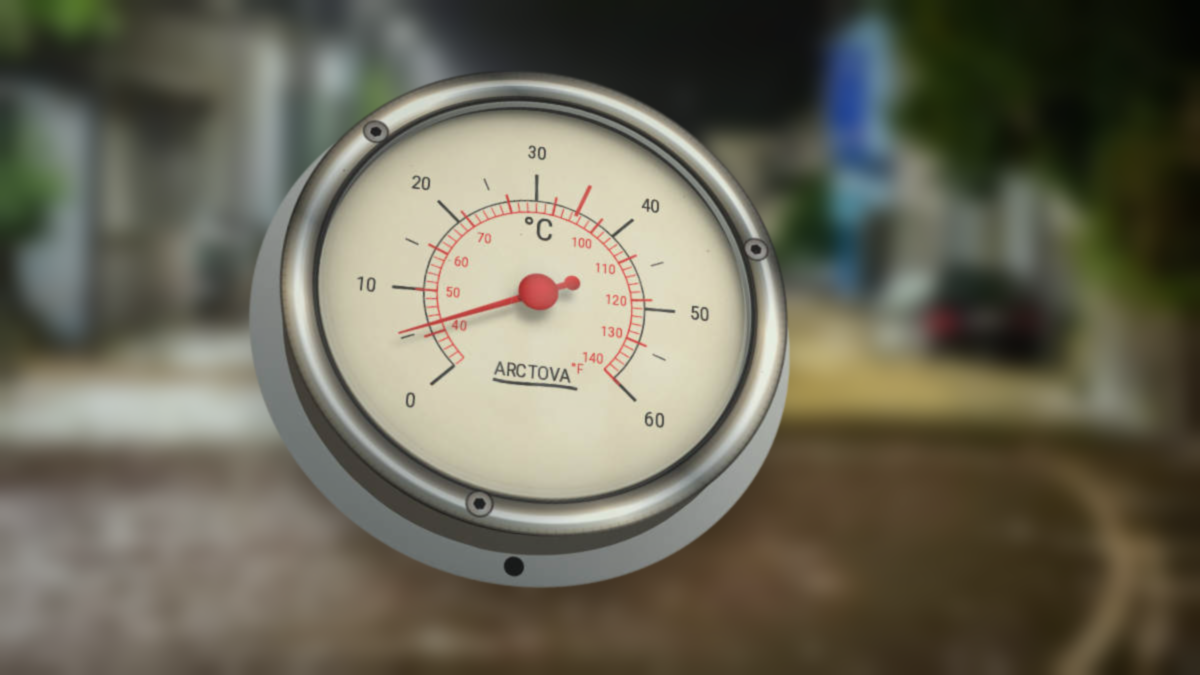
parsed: 5 °C
